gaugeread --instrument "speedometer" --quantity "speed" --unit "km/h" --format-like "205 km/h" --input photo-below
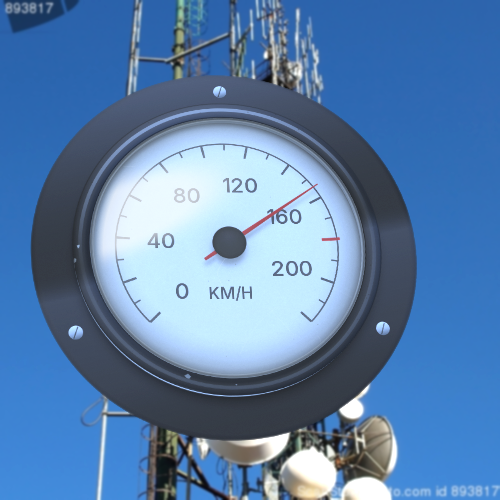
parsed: 155 km/h
